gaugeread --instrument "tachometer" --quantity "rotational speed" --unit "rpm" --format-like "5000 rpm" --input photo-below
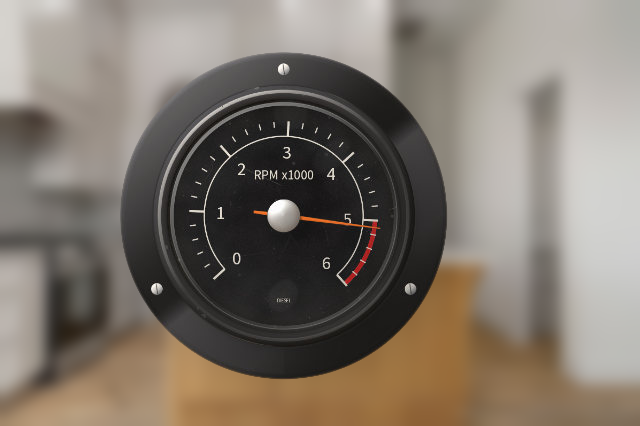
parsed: 5100 rpm
